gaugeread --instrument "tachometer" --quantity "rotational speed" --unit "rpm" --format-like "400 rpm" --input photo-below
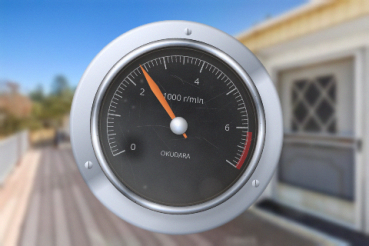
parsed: 2400 rpm
